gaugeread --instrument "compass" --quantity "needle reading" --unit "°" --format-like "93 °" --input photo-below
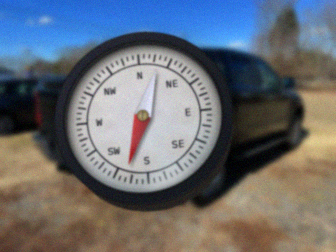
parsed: 200 °
